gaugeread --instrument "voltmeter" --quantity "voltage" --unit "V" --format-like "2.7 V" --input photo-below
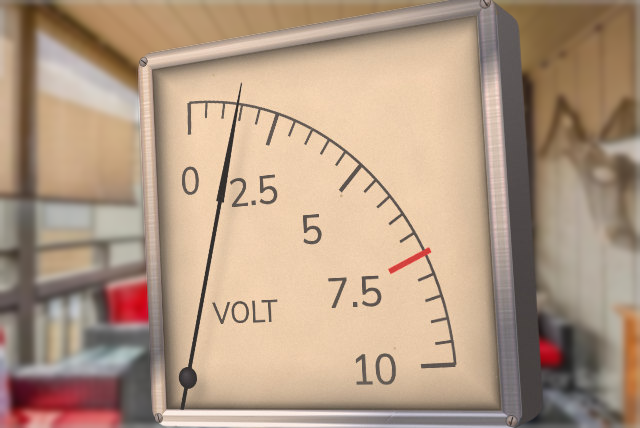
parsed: 1.5 V
